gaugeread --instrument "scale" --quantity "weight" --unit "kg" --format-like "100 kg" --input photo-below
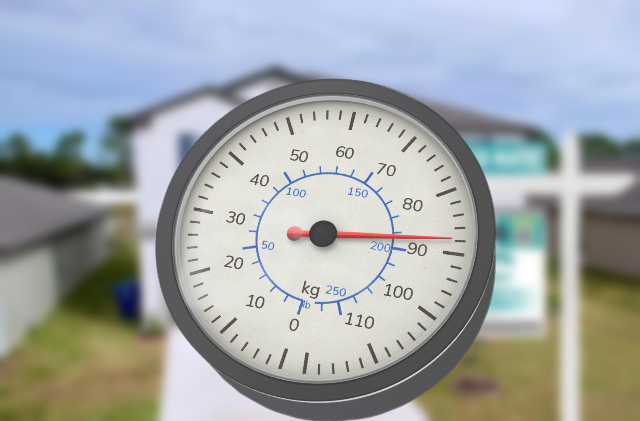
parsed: 88 kg
